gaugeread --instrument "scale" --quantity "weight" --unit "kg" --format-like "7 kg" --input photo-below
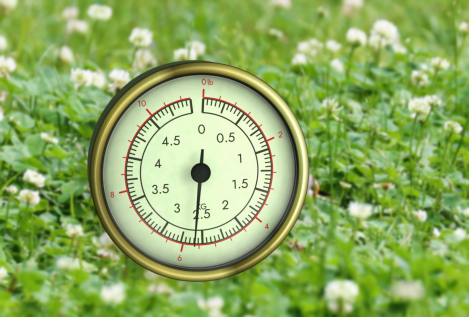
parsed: 2.6 kg
